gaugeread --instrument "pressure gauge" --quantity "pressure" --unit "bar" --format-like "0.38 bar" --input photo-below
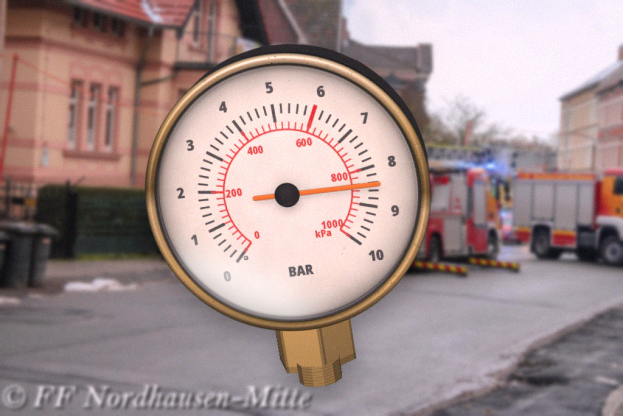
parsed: 8.4 bar
